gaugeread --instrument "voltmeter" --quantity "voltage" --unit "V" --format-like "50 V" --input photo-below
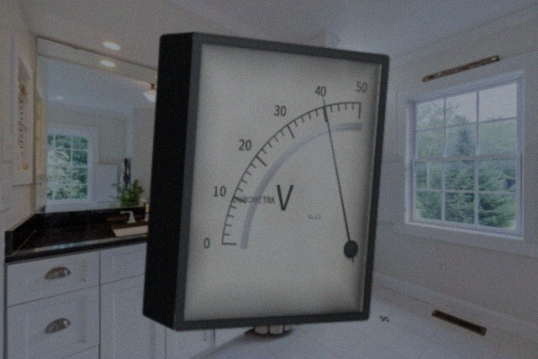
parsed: 40 V
